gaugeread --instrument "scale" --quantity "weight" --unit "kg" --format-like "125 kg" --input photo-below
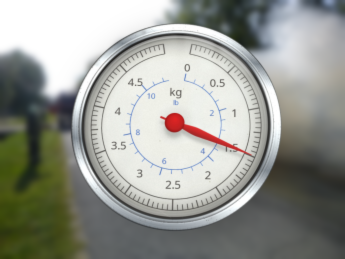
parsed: 1.5 kg
